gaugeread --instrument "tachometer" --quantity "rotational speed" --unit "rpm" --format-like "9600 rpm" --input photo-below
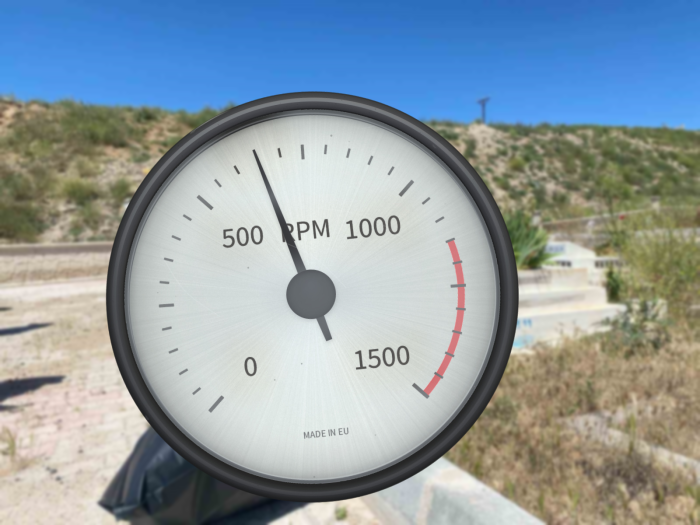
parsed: 650 rpm
